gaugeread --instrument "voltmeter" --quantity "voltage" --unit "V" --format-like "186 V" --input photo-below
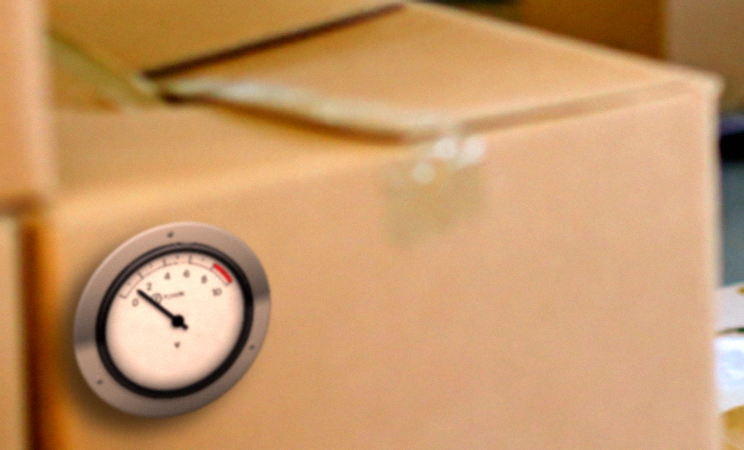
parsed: 1 V
